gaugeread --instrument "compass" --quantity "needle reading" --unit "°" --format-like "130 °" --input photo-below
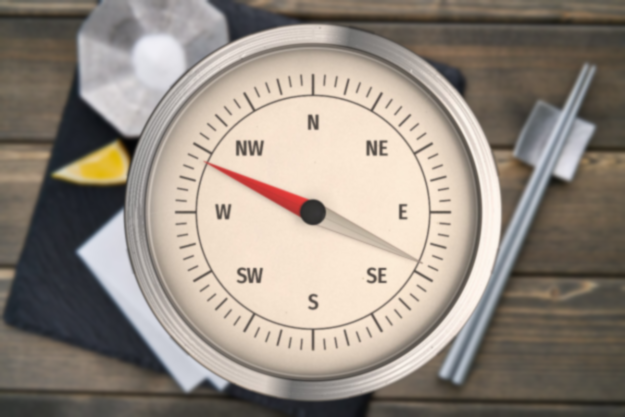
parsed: 295 °
